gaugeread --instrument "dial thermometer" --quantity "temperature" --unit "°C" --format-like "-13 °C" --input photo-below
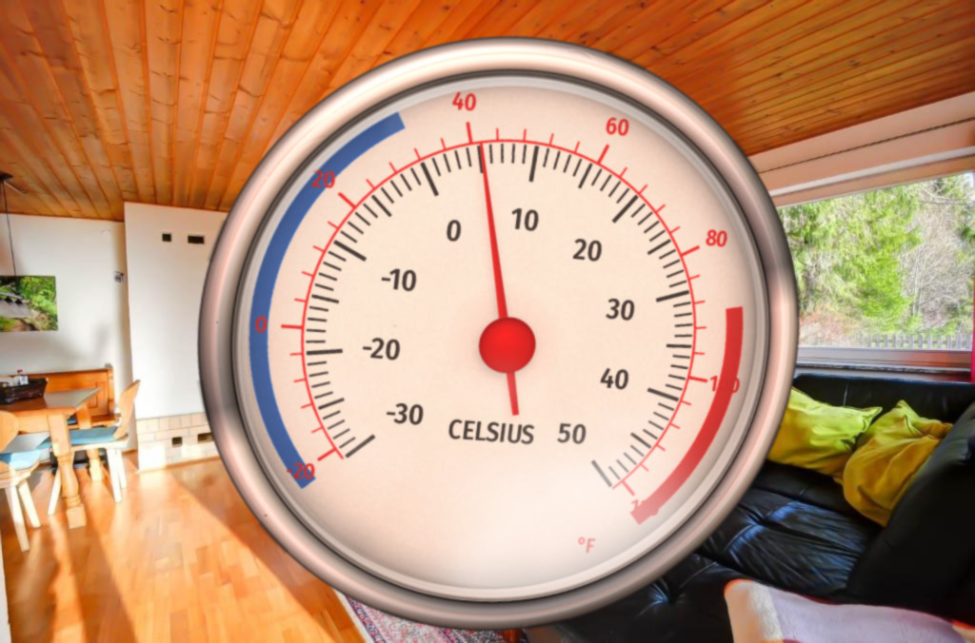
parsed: 5 °C
